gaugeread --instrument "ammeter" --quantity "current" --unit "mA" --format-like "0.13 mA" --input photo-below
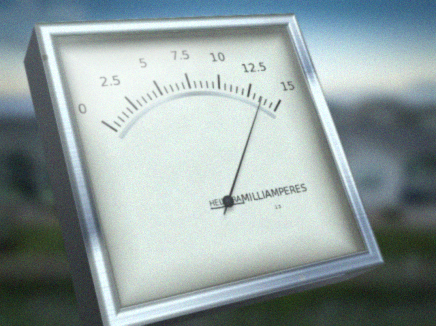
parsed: 13.5 mA
